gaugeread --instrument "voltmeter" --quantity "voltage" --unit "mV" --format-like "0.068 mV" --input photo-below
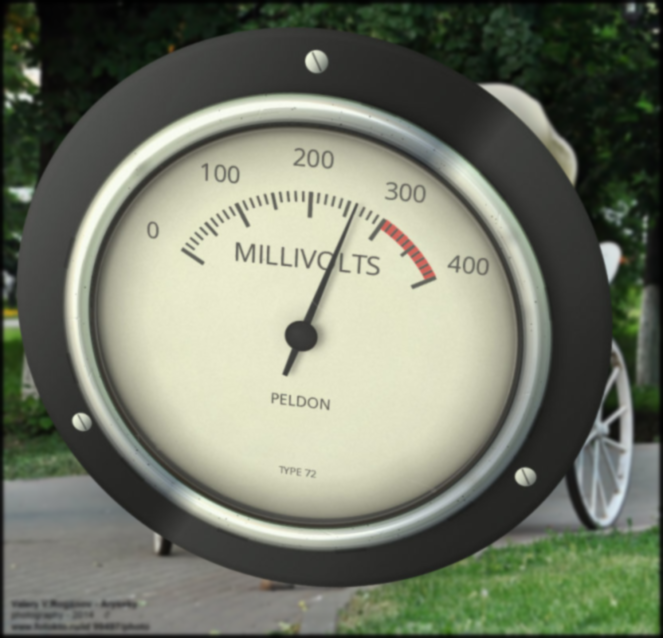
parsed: 260 mV
